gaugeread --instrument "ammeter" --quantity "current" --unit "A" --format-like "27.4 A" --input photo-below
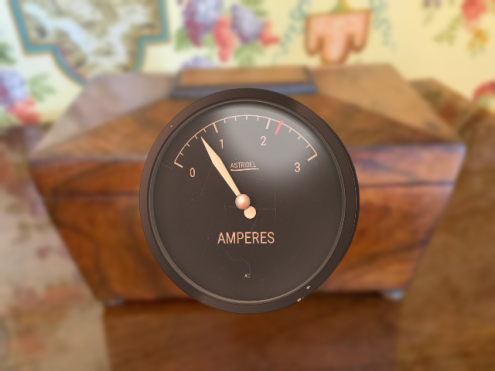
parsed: 0.7 A
